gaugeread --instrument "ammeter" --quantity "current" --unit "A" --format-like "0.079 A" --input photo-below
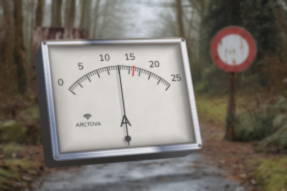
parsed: 12.5 A
